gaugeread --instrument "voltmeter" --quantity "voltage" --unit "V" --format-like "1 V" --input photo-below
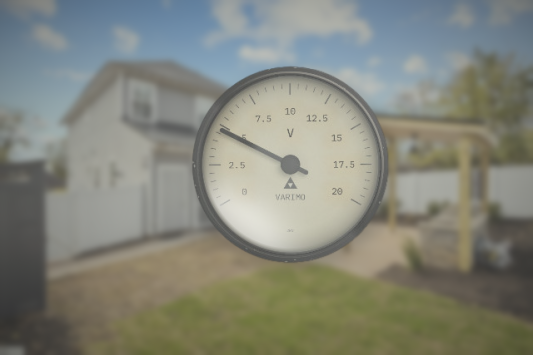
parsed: 4.75 V
